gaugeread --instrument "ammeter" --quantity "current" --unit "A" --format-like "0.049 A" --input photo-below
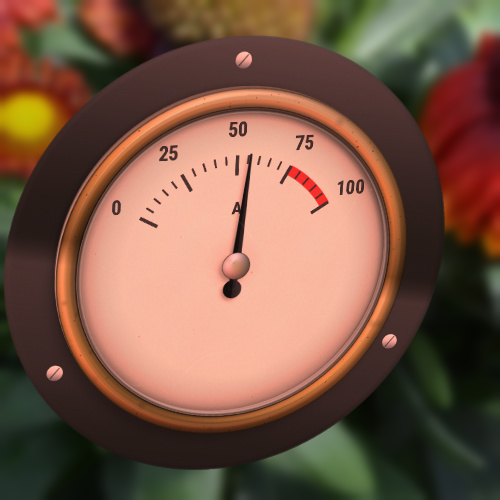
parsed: 55 A
